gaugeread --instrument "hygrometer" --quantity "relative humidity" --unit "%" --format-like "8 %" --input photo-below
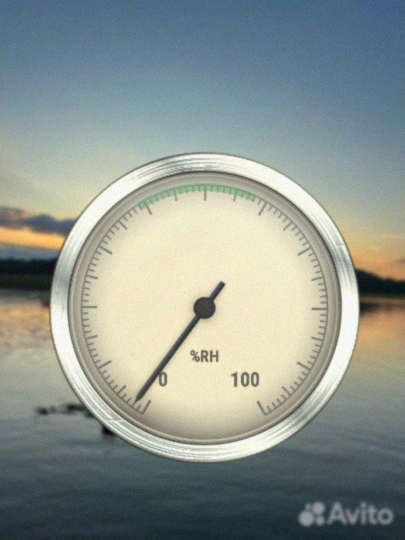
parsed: 2 %
